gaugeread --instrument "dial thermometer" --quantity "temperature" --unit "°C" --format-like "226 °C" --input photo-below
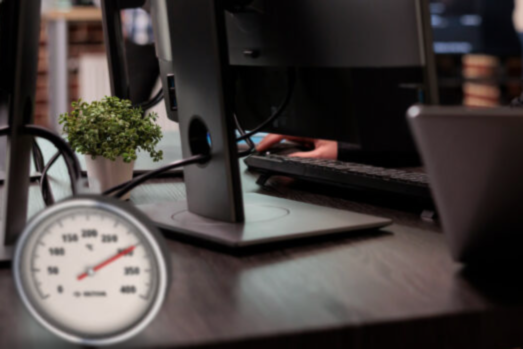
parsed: 300 °C
